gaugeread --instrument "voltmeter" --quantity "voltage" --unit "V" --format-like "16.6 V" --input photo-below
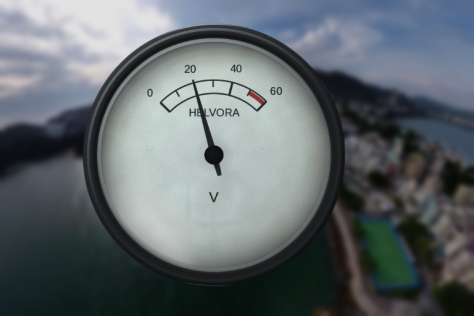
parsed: 20 V
